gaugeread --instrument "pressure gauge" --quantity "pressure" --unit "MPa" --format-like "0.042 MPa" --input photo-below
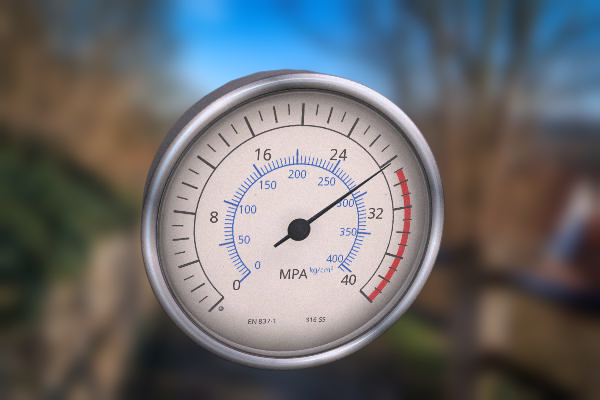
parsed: 28 MPa
